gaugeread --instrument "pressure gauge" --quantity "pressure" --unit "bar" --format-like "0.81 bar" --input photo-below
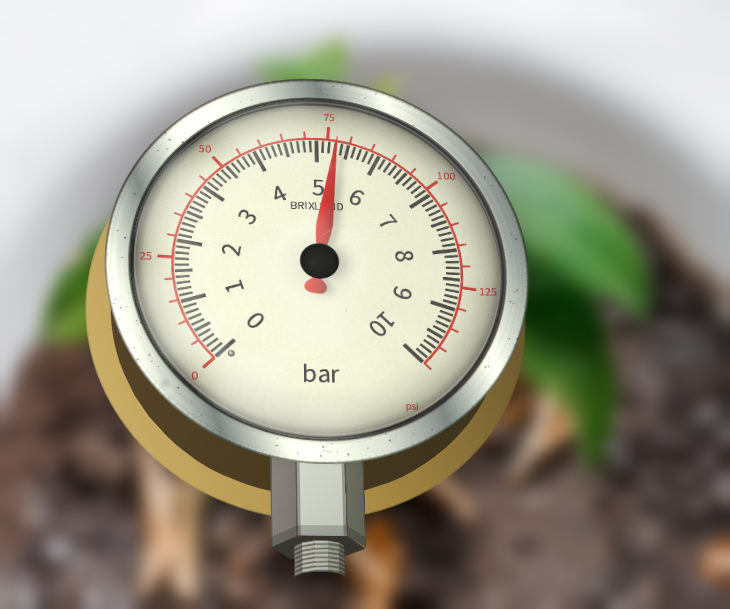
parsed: 5.3 bar
